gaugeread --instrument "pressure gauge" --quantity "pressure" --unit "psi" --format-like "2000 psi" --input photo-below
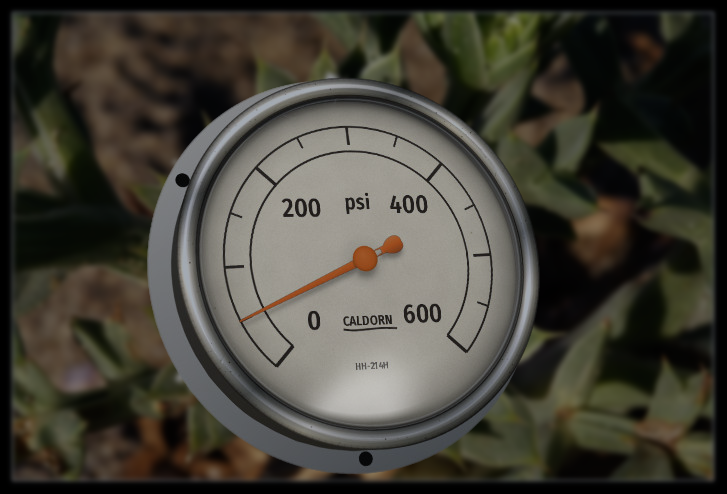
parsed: 50 psi
